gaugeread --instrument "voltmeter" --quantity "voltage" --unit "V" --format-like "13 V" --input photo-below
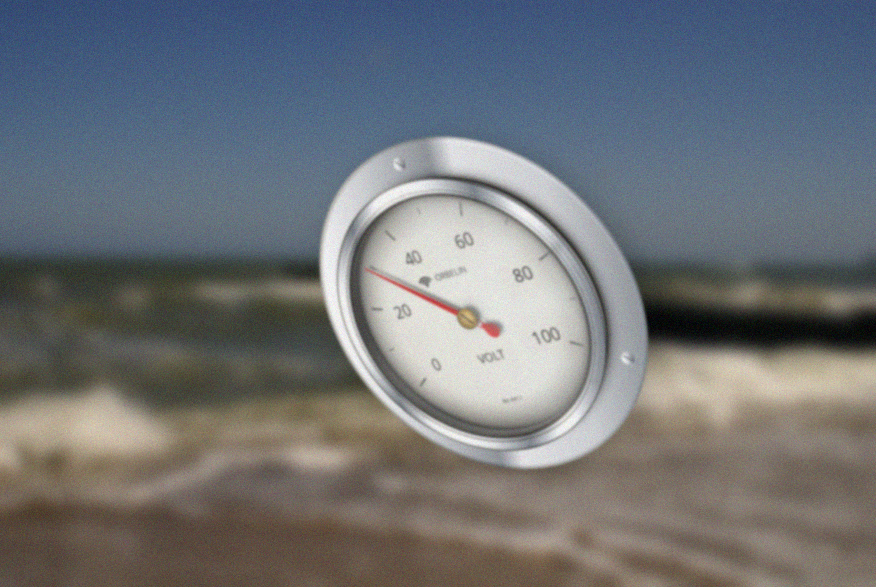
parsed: 30 V
